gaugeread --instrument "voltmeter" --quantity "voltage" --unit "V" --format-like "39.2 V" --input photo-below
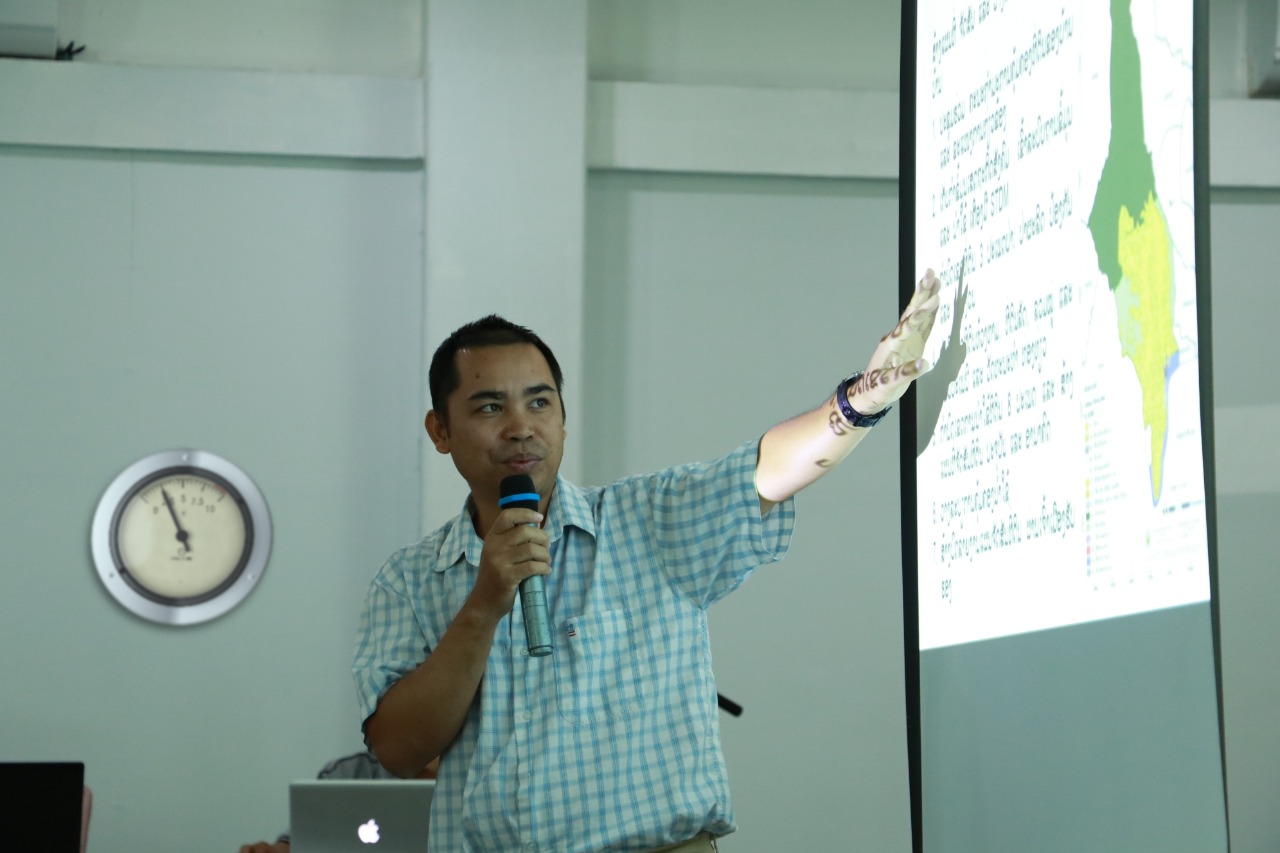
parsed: 2.5 V
